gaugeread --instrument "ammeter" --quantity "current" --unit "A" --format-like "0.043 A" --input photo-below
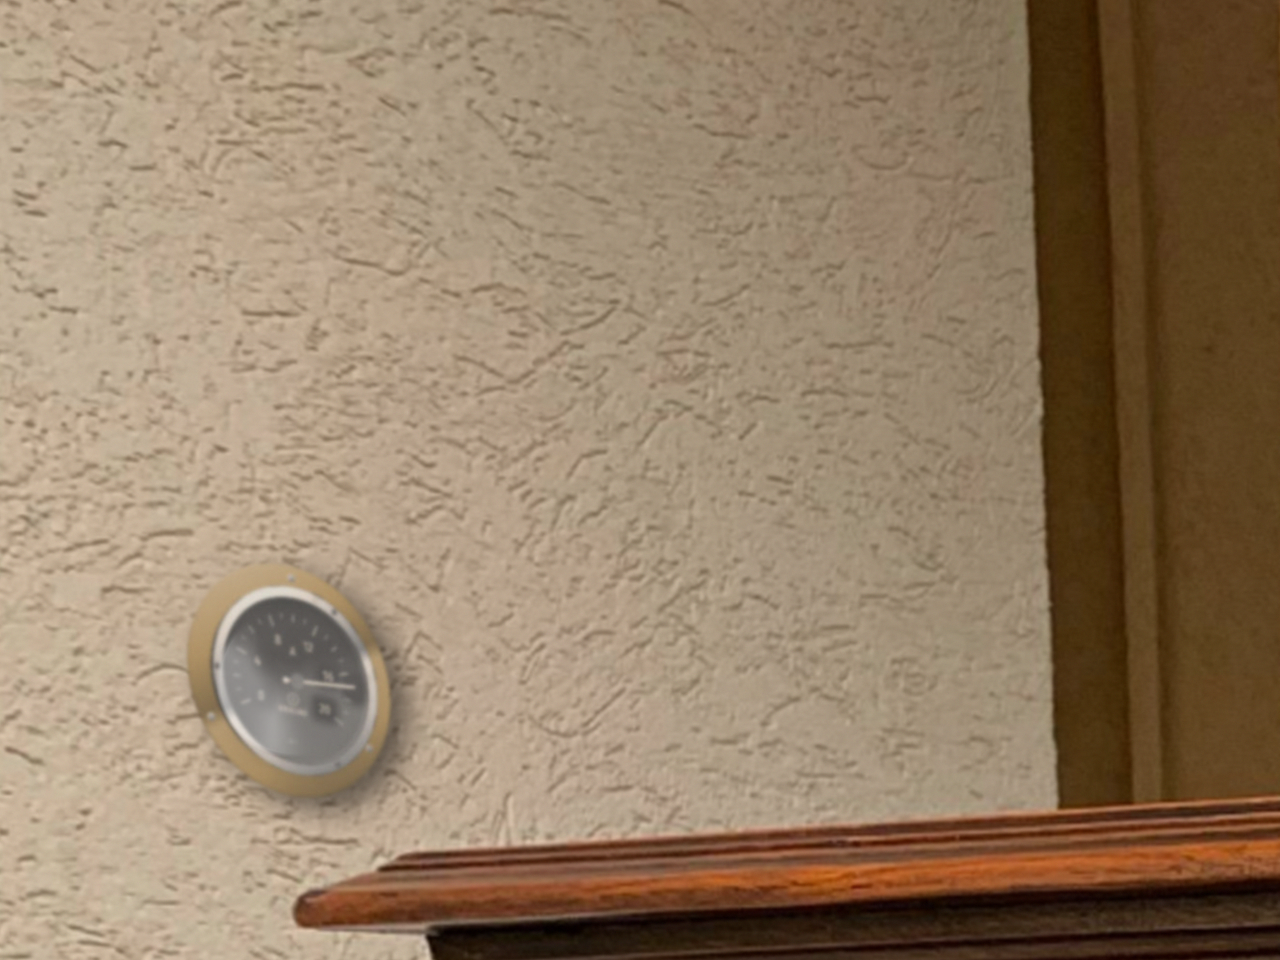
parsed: 17 A
